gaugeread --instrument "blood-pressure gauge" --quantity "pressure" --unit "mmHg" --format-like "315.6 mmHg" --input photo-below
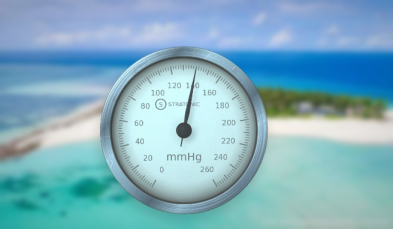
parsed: 140 mmHg
